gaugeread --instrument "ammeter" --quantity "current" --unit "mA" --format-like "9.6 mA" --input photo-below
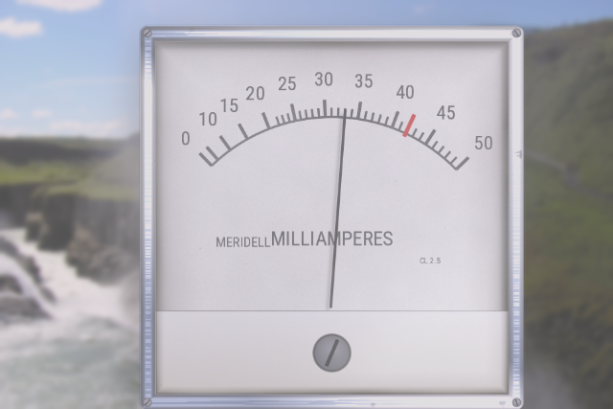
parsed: 33 mA
